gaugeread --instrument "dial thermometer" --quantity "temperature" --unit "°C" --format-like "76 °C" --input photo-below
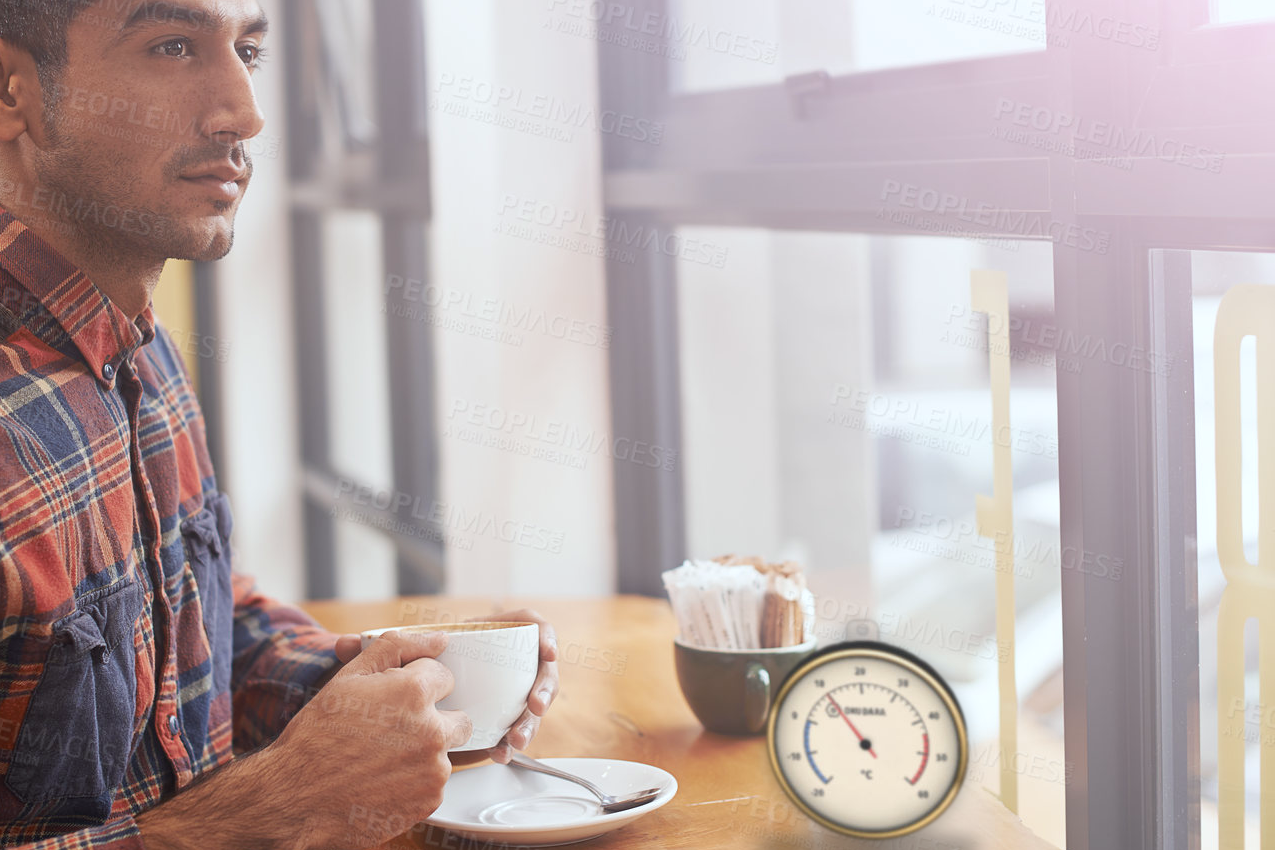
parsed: 10 °C
